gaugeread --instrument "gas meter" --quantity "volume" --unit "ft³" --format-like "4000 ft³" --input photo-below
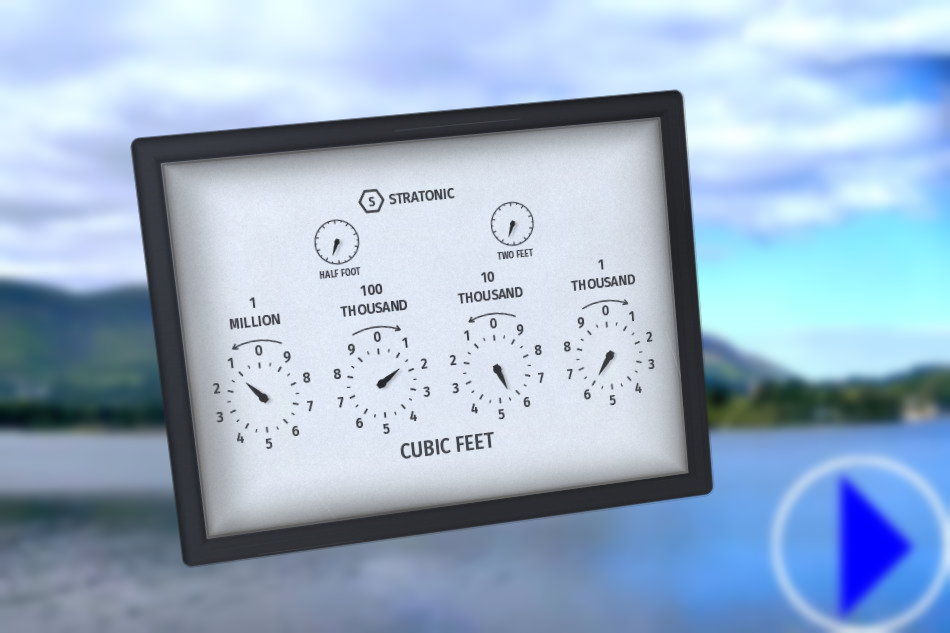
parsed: 115600 ft³
